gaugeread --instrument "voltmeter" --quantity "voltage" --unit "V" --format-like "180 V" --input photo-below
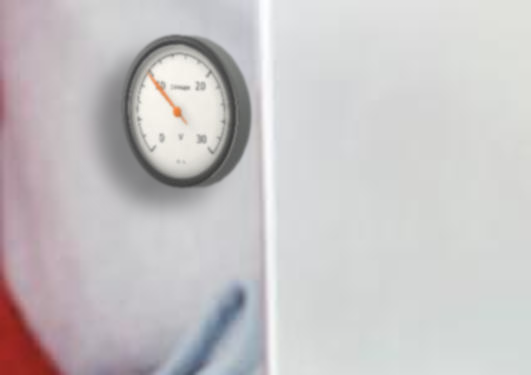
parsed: 10 V
